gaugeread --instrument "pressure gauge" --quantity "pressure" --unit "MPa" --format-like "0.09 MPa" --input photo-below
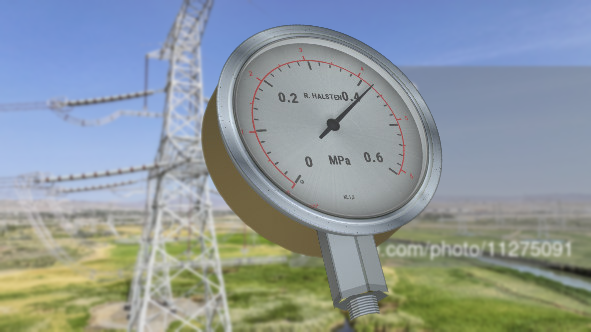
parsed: 0.42 MPa
